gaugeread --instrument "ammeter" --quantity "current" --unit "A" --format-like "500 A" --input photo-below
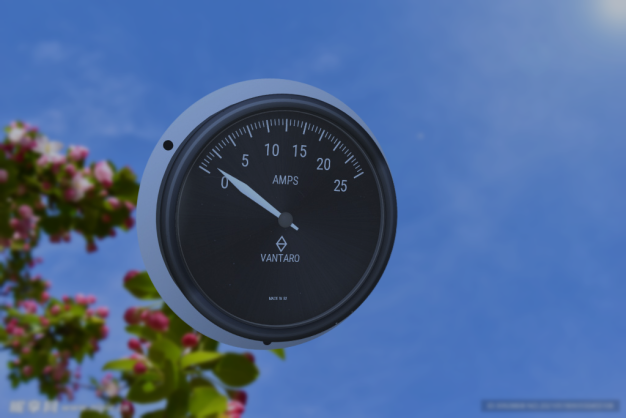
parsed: 1 A
